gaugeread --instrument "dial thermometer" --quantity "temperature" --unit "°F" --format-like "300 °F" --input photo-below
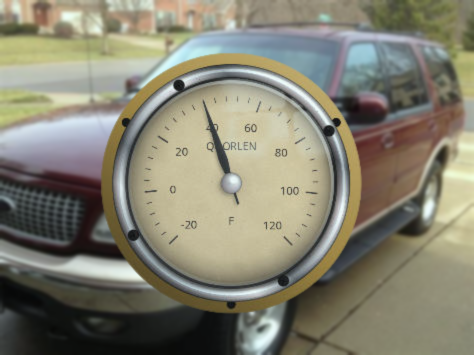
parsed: 40 °F
